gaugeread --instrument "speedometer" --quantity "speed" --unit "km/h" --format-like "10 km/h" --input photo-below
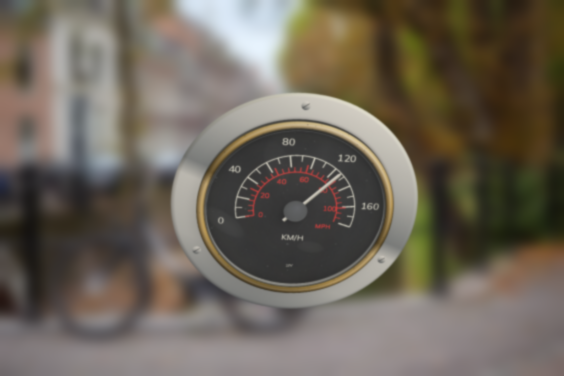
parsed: 125 km/h
